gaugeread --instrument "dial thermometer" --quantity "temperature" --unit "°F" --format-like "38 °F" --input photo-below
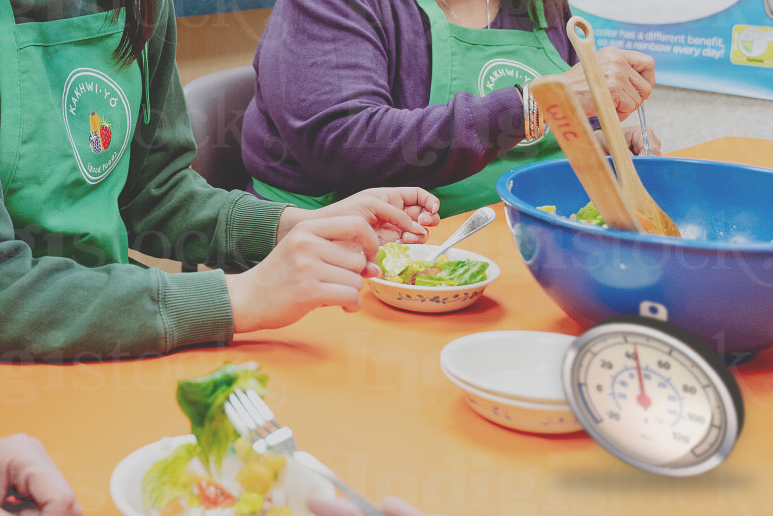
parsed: 45 °F
